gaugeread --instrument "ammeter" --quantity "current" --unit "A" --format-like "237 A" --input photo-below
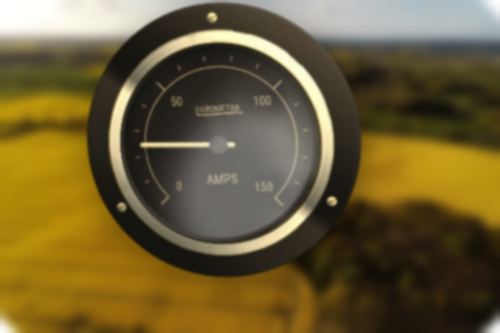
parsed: 25 A
